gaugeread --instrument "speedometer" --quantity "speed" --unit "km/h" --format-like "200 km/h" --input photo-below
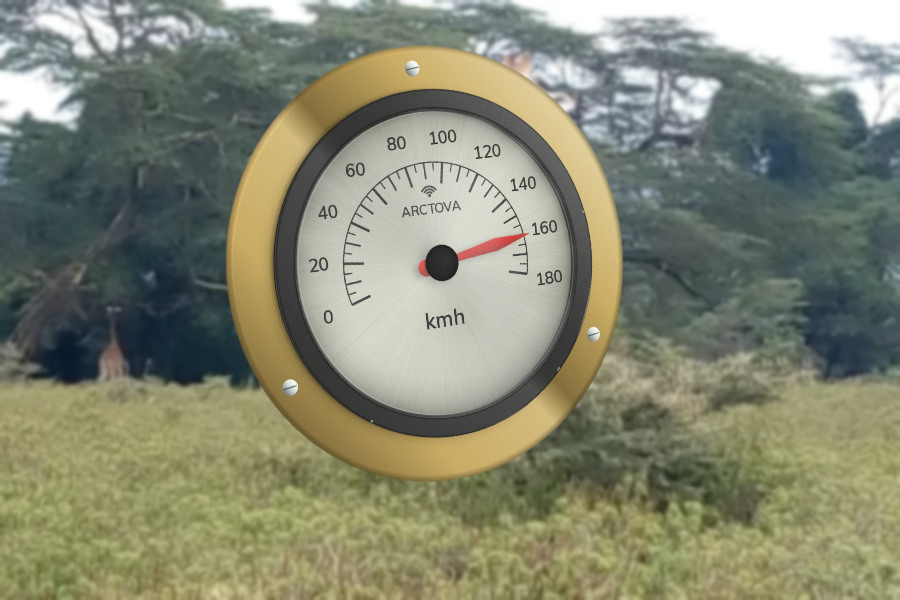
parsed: 160 km/h
